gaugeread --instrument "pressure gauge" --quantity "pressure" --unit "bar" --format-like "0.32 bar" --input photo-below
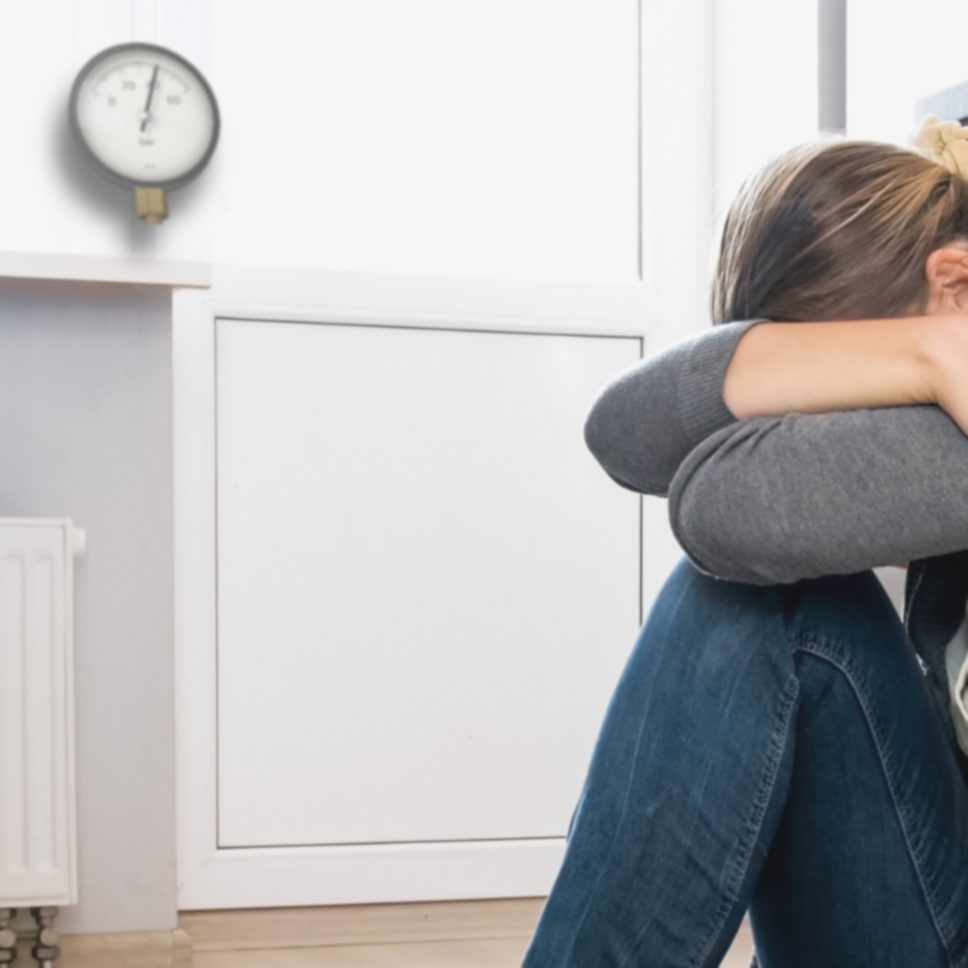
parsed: 40 bar
